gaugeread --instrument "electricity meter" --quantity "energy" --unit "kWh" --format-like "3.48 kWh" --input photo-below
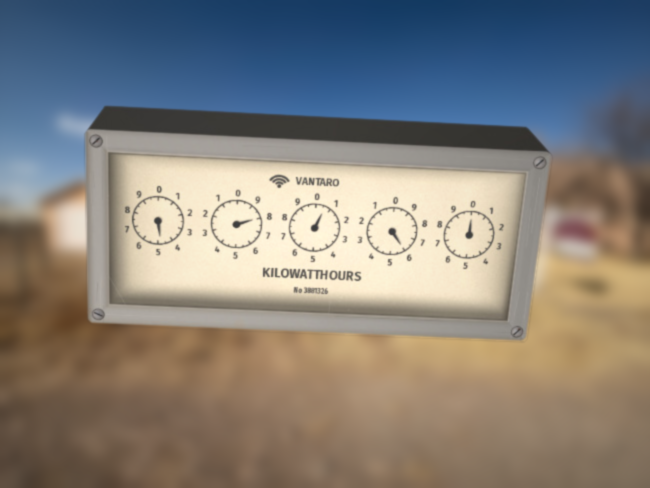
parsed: 48060 kWh
